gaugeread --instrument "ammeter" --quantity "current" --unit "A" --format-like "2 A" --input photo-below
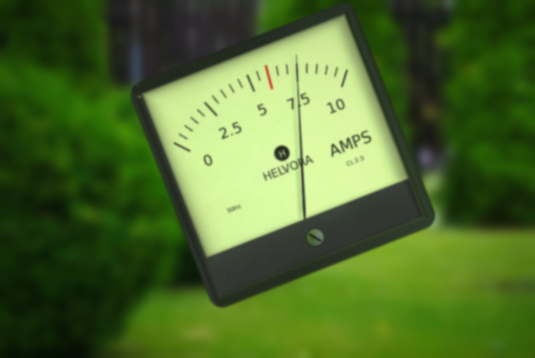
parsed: 7.5 A
